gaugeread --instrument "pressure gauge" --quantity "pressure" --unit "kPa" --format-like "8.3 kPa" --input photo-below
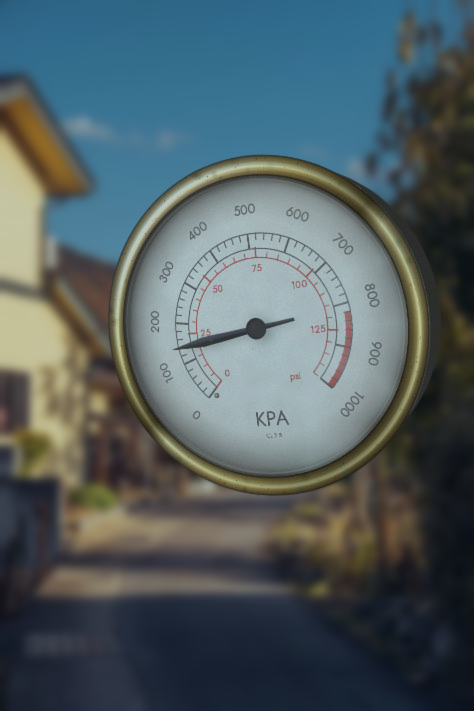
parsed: 140 kPa
